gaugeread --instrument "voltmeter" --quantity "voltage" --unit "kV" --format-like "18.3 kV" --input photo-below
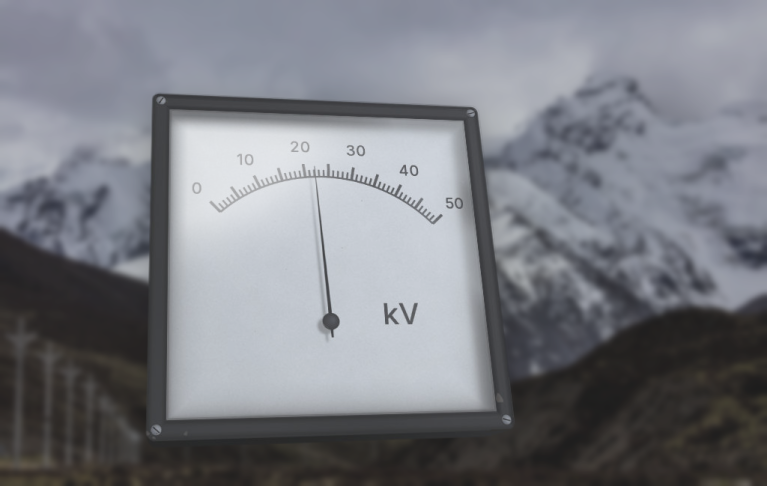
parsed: 22 kV
